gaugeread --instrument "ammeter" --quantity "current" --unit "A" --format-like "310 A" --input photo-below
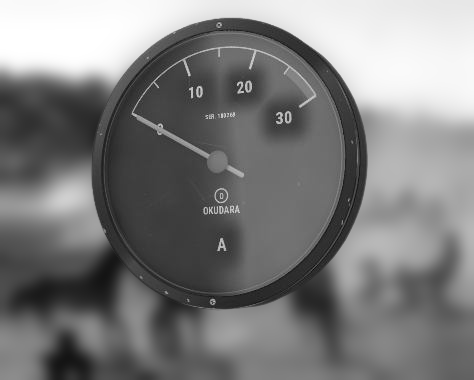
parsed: 0 A
